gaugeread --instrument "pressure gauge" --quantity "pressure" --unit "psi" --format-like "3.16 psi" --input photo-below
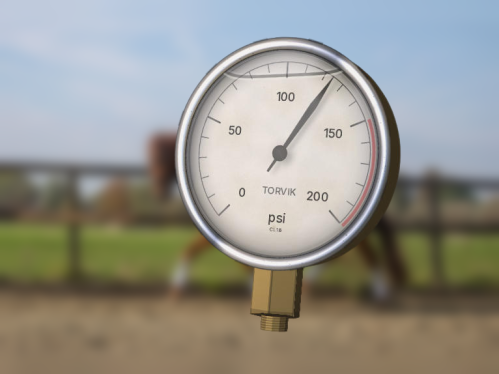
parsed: 125 psi
